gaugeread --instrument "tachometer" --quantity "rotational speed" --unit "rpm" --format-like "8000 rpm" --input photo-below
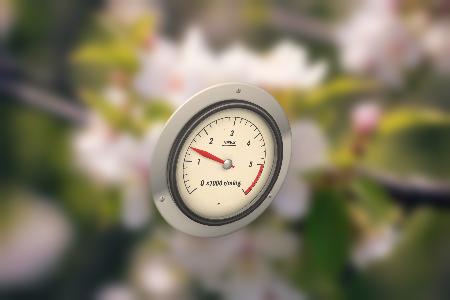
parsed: 1400 rpm
